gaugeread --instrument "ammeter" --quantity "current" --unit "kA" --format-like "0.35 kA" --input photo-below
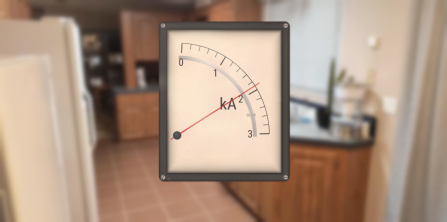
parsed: 1.9 kA
